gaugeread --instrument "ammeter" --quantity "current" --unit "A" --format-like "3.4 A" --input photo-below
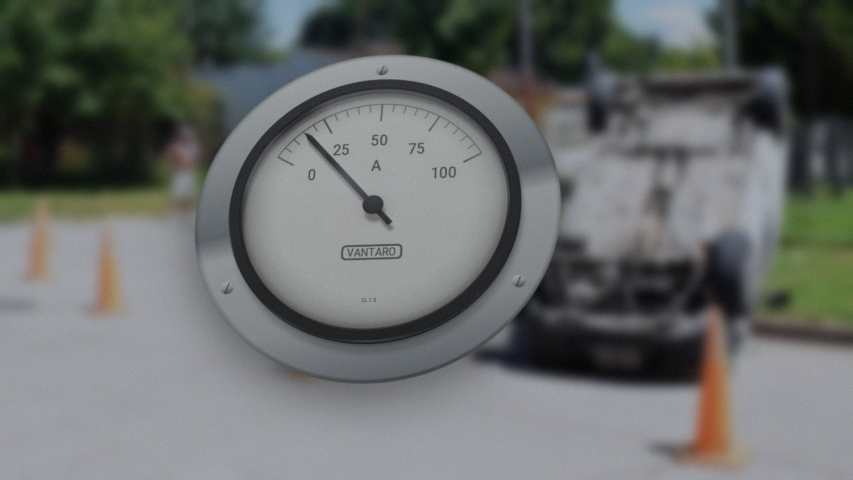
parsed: 15 A
